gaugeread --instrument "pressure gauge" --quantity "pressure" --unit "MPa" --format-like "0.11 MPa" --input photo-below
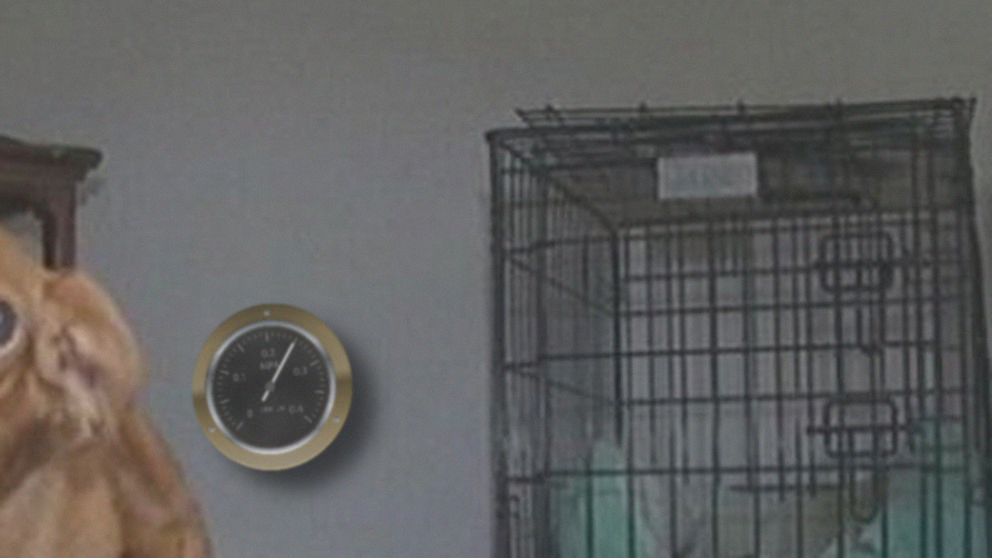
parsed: 0.25 MPa
